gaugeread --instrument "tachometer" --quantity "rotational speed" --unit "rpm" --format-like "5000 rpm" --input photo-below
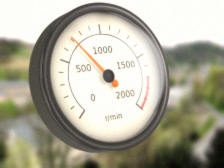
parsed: 700 rpm
